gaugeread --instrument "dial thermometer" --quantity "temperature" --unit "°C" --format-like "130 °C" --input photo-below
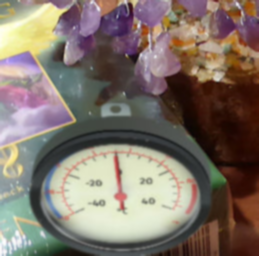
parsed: 0 °C
